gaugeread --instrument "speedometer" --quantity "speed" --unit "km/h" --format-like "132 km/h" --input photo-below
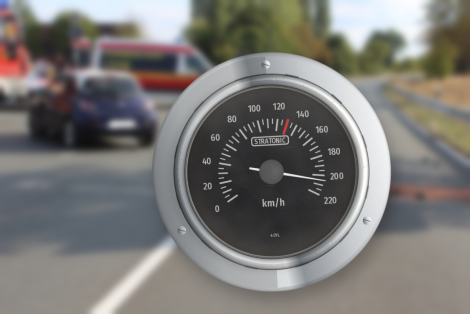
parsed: 205 km/h
